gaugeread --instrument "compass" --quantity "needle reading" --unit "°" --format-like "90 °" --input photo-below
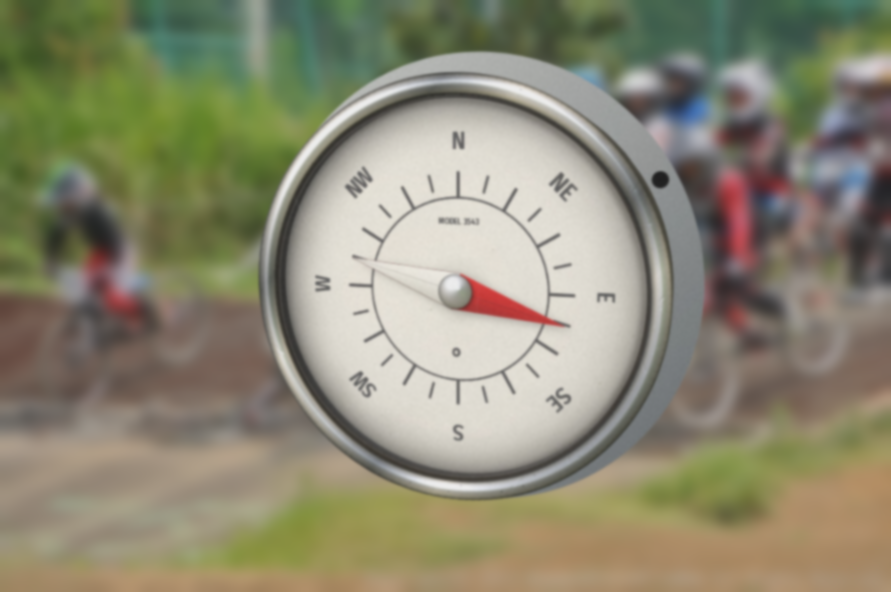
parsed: 105 °
